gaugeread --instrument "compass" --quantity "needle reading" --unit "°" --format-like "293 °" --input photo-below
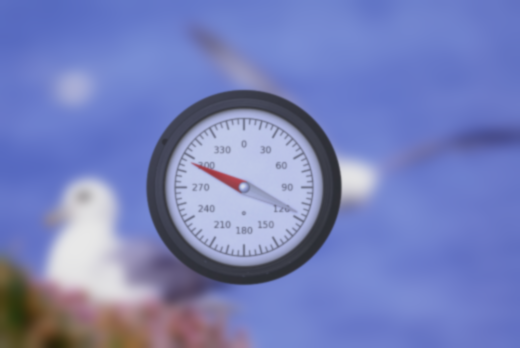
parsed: 295 °
